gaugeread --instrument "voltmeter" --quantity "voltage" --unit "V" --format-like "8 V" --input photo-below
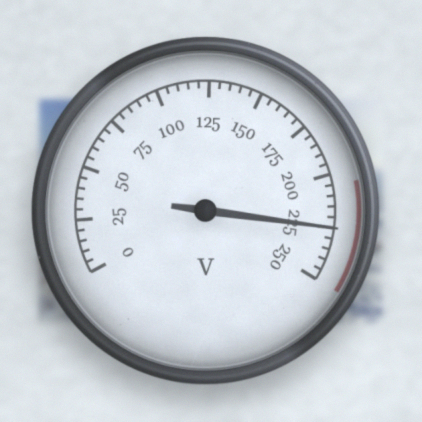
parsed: 225 V
